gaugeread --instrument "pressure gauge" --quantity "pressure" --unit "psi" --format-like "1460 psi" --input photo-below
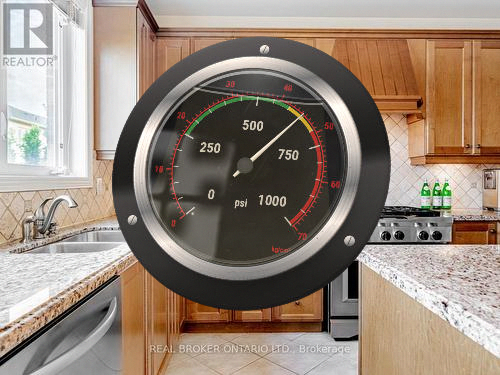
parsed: 650 psi
